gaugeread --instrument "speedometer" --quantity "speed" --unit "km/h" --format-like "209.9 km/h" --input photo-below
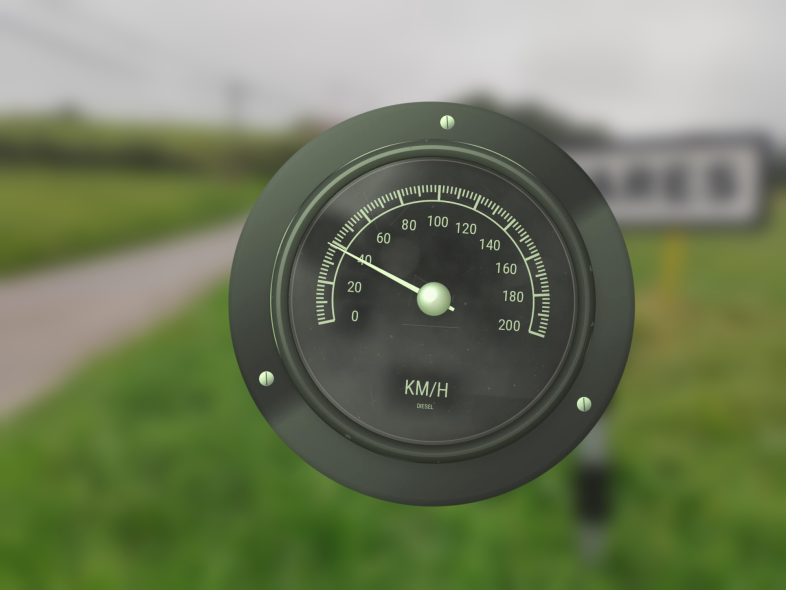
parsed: 38 km/h
